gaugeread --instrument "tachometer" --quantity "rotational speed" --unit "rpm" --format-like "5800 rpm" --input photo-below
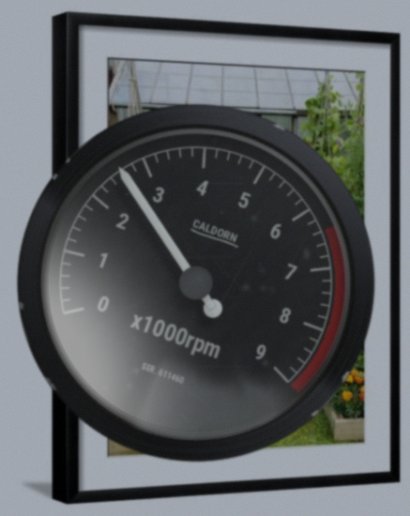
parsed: 2600 rpm
